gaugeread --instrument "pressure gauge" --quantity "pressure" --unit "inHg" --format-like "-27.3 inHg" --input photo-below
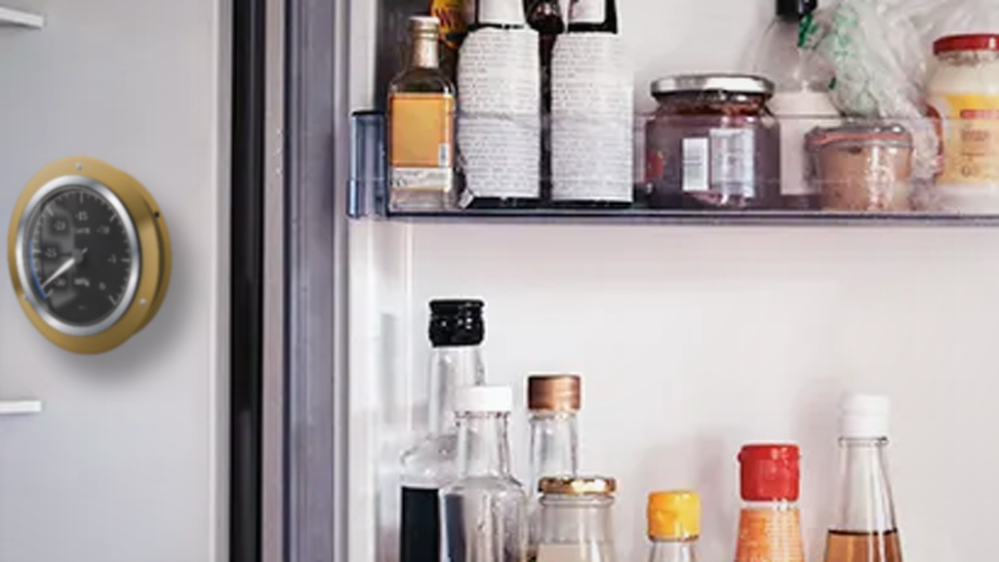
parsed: -29 inHg
